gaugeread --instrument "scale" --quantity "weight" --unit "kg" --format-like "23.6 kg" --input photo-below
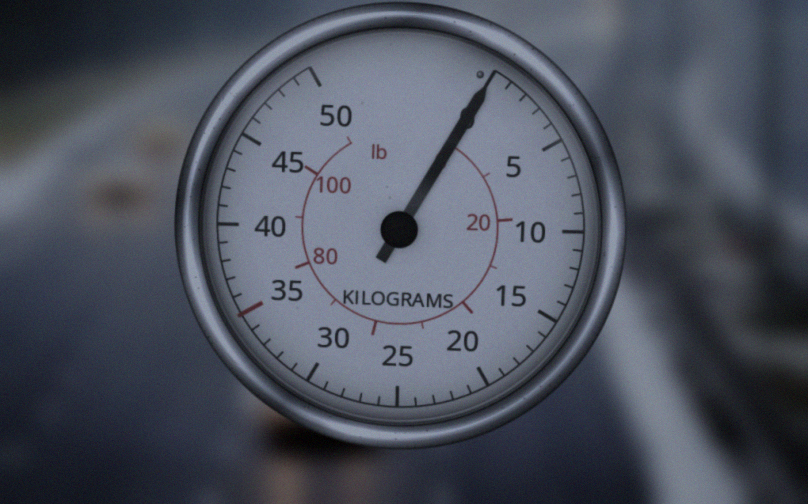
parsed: 0 kg
